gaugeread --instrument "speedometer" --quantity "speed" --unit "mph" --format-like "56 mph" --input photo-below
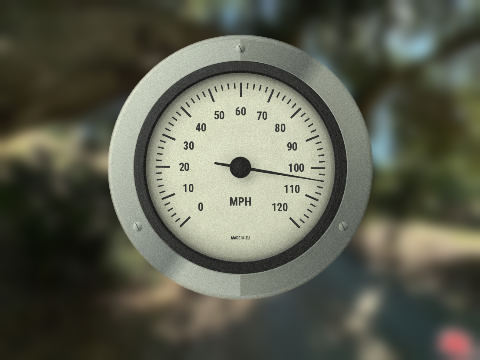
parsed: 104 mph
